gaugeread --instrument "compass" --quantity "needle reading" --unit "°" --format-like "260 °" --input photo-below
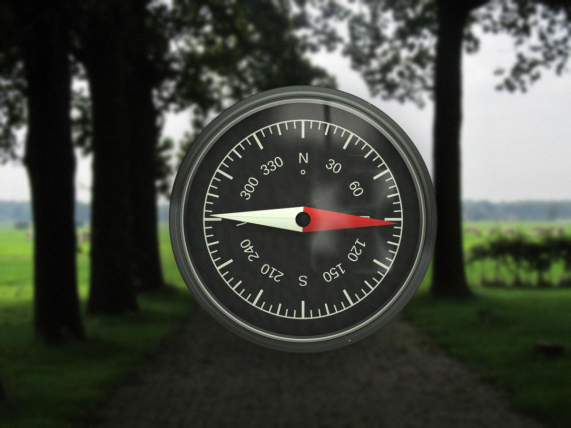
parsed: 92.5 °
